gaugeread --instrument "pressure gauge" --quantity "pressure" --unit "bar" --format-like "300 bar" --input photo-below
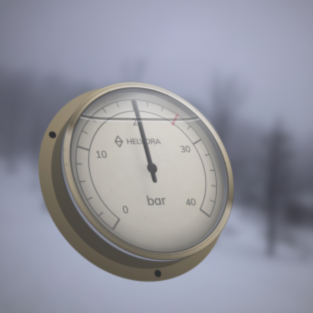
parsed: 20 bar
